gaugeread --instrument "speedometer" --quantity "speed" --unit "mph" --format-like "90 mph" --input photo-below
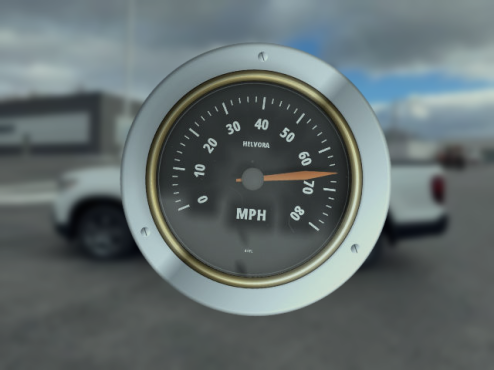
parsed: 66 mph
